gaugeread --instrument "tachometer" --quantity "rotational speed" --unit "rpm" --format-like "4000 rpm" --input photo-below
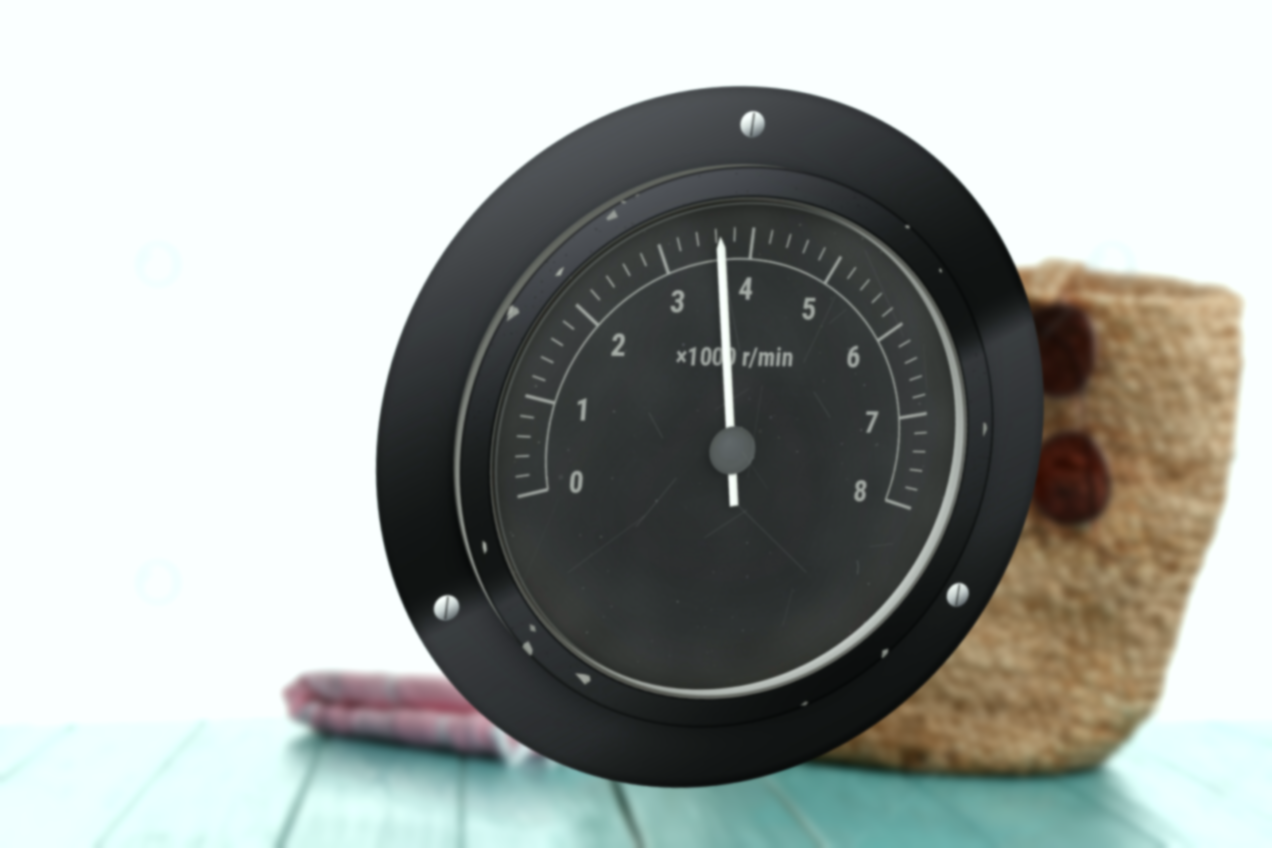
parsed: 3600 rpm
